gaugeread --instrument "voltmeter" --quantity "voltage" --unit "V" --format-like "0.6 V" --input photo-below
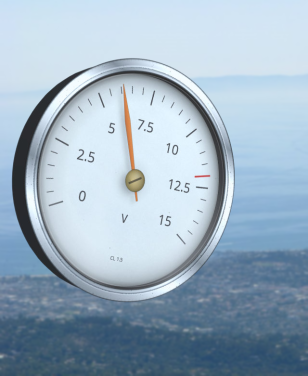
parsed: 6 V
